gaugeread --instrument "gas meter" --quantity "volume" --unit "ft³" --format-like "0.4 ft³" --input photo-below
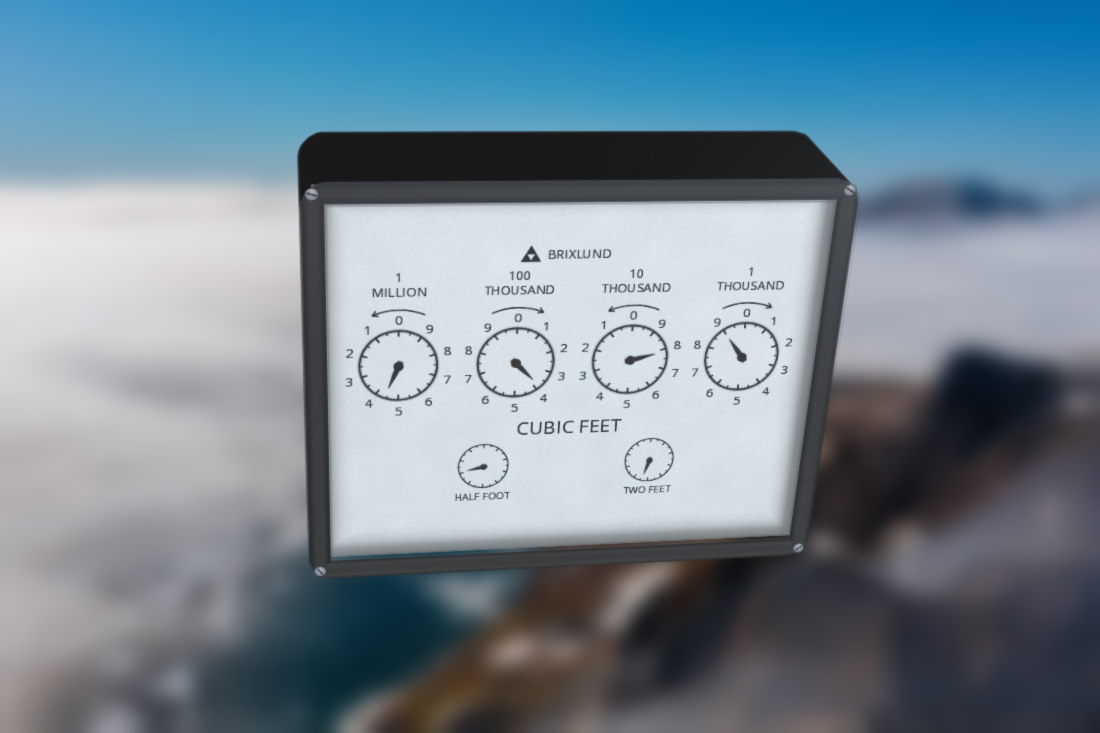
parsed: 437900 ft³
